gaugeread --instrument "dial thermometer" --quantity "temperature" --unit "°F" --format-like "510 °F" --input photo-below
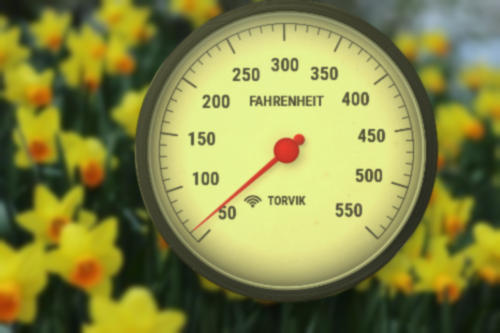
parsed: 60 °F
